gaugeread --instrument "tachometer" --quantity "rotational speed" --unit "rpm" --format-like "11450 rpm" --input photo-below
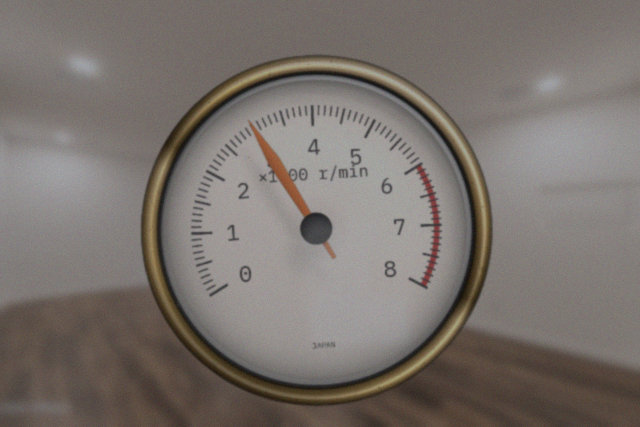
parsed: 3000 rpm
